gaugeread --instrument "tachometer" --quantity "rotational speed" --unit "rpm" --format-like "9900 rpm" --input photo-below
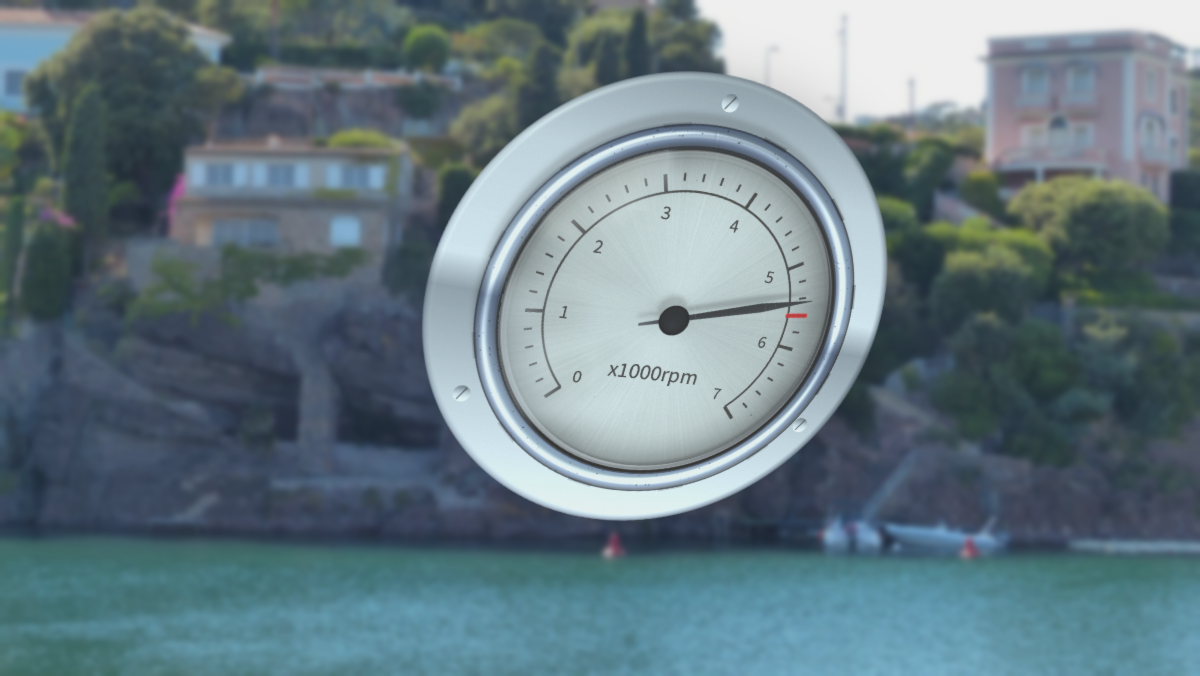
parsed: 5400 rpm
